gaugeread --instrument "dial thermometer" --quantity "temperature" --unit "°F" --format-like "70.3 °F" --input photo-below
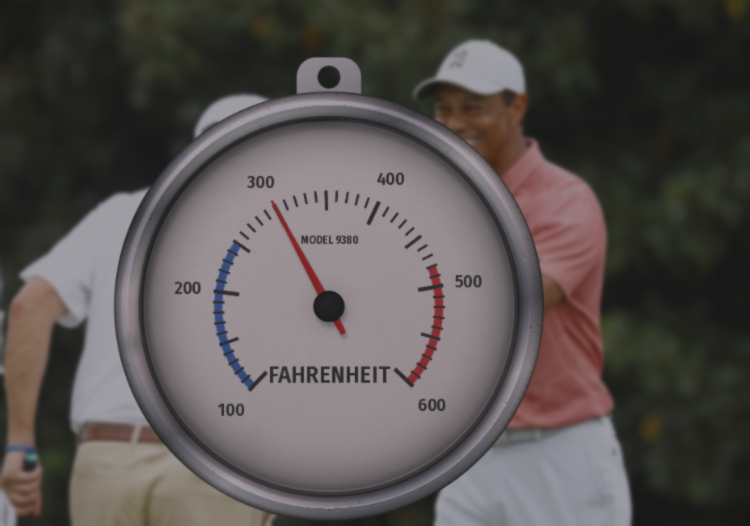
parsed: 300 °F
